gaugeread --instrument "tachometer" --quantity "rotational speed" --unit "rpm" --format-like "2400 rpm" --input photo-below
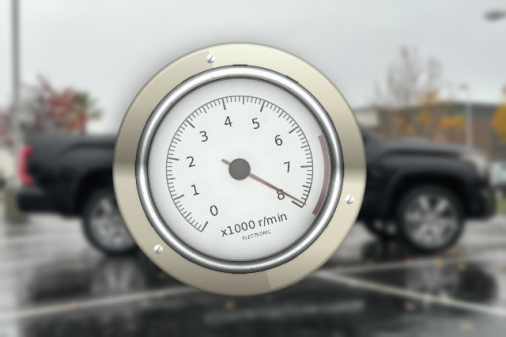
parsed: 7900 rpm
